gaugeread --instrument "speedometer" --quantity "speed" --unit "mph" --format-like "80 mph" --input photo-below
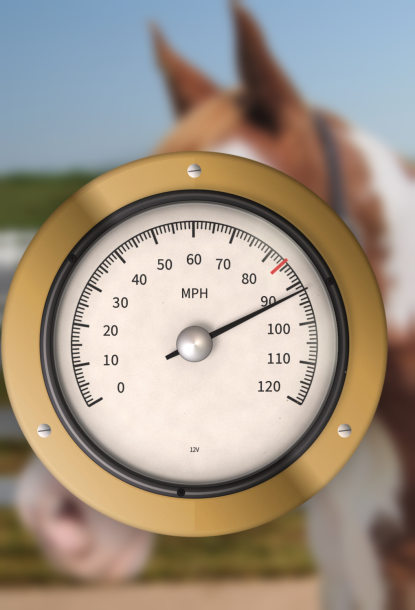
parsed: 92 mph
